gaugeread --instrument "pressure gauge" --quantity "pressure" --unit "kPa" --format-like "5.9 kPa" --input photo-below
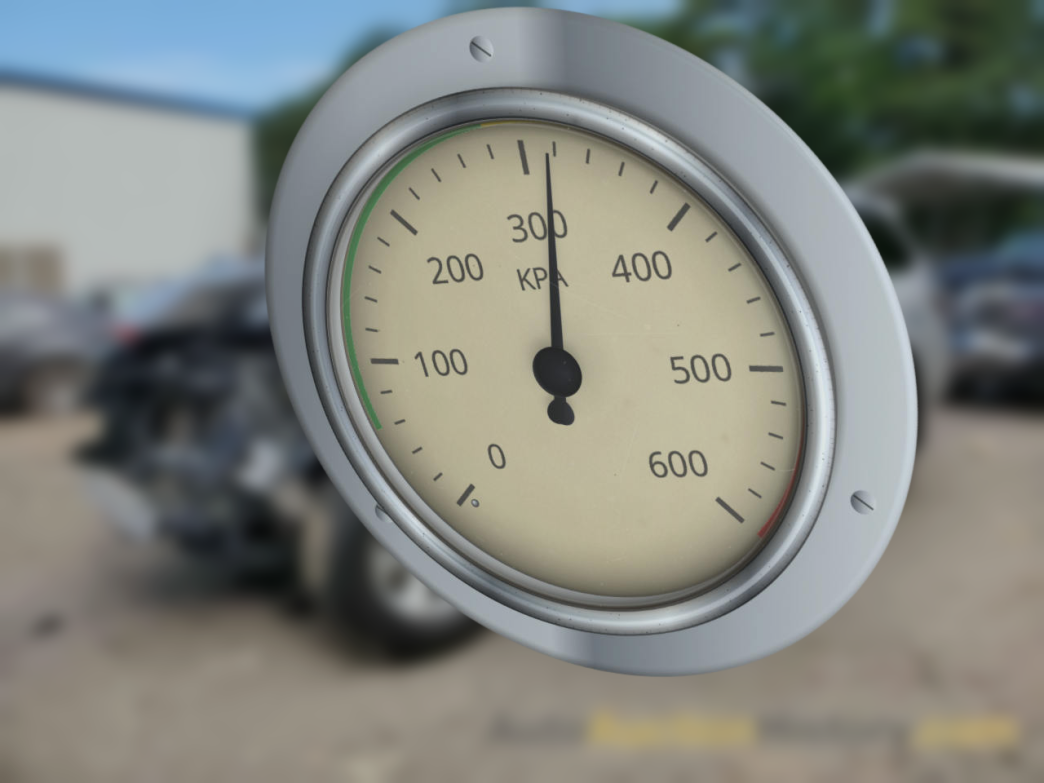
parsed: 320 kPa
